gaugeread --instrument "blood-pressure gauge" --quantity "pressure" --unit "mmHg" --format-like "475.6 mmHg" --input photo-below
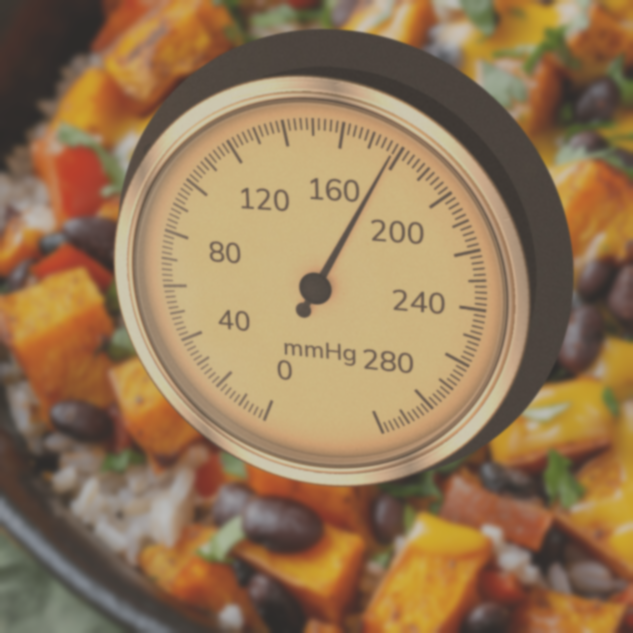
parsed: 178 mmHg
